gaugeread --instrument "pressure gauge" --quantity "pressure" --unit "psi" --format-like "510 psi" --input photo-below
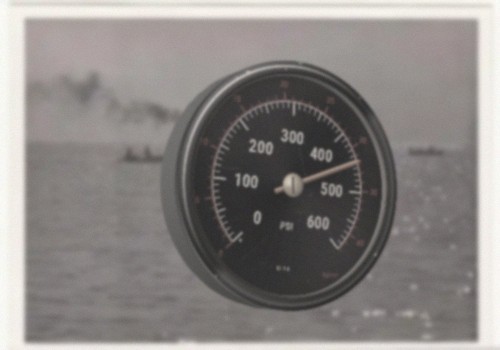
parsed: 450 psi
